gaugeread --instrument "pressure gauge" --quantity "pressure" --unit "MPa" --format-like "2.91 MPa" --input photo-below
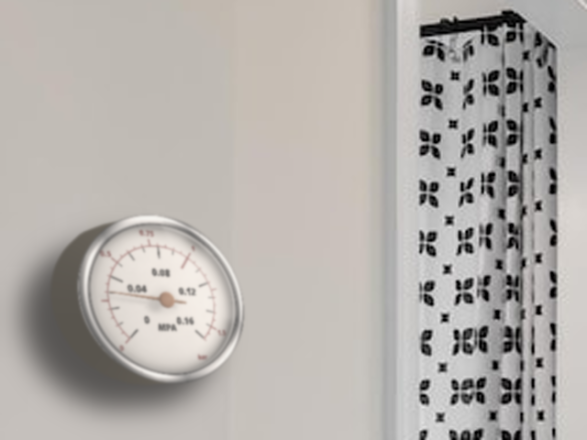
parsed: 0.03 MPa
